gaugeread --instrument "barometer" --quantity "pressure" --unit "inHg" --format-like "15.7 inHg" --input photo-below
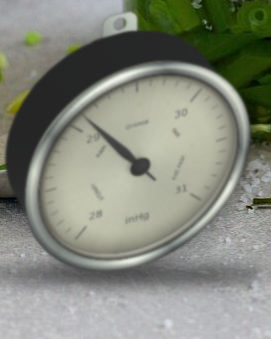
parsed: 29.1 inHg
